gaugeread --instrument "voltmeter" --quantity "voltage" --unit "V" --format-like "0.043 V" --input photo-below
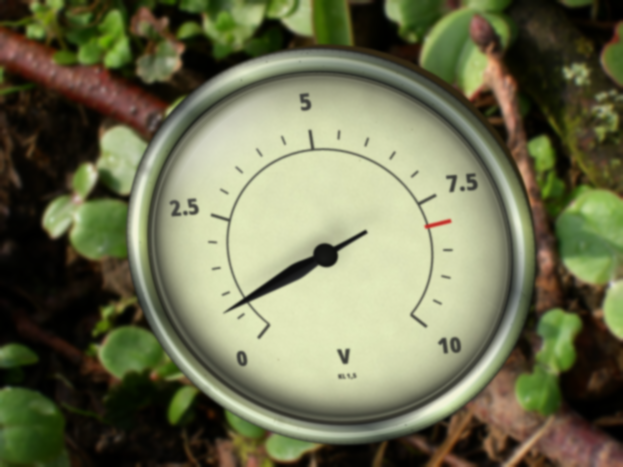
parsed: 0.75 V
